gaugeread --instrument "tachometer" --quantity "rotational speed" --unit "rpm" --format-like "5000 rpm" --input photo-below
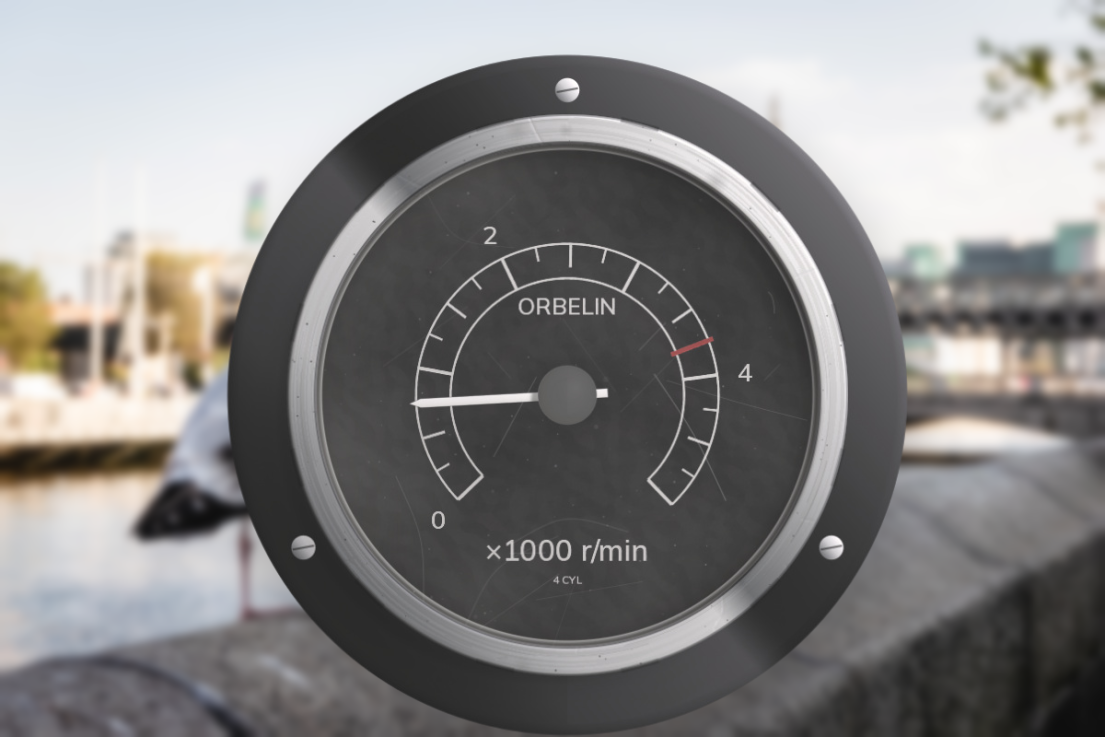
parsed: 750 rpm
